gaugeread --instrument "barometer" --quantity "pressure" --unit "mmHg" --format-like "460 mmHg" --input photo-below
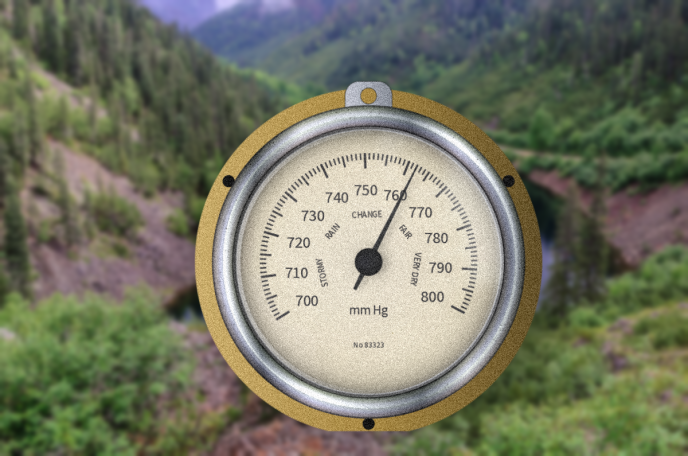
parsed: 762 mmHg
